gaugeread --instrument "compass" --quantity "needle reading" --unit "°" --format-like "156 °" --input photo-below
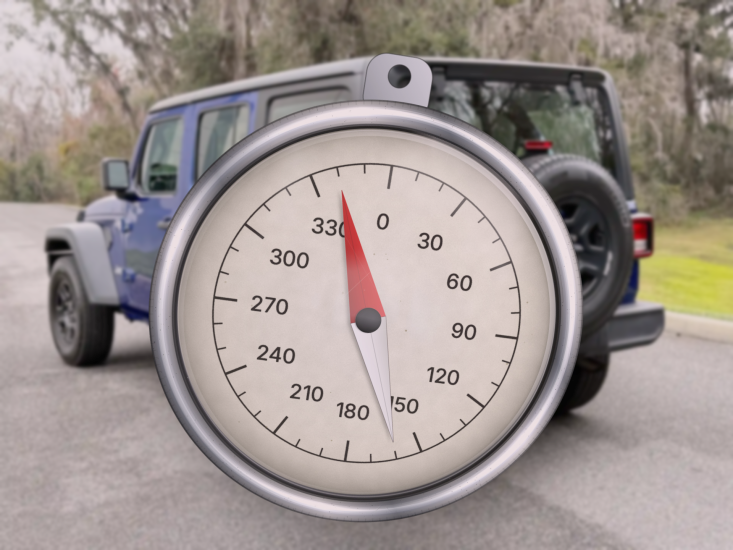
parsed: 340 °
